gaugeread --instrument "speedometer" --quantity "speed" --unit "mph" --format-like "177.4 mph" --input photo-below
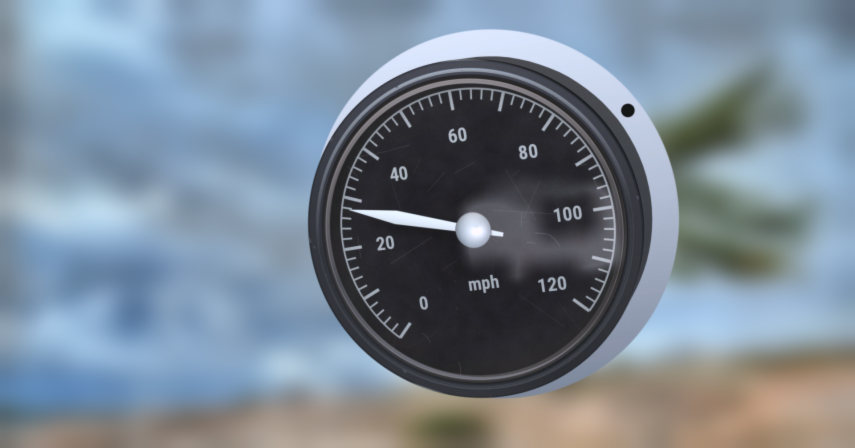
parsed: 28 mph
